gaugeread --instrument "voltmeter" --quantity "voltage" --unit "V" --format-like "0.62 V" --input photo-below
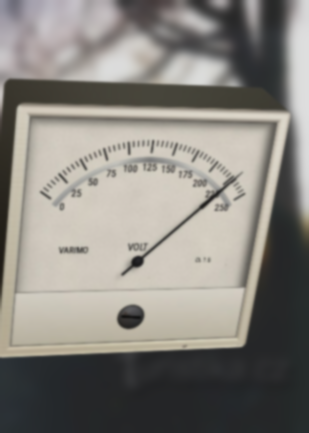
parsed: 225 V
